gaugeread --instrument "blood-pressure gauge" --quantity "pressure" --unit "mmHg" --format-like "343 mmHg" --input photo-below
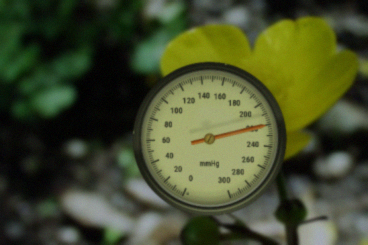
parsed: 220 mmHg
